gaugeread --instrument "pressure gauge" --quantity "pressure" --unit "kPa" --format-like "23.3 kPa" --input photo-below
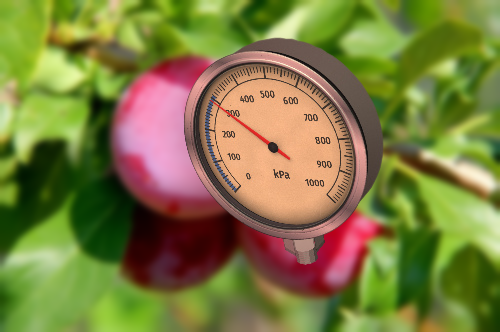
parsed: 300 kPa
